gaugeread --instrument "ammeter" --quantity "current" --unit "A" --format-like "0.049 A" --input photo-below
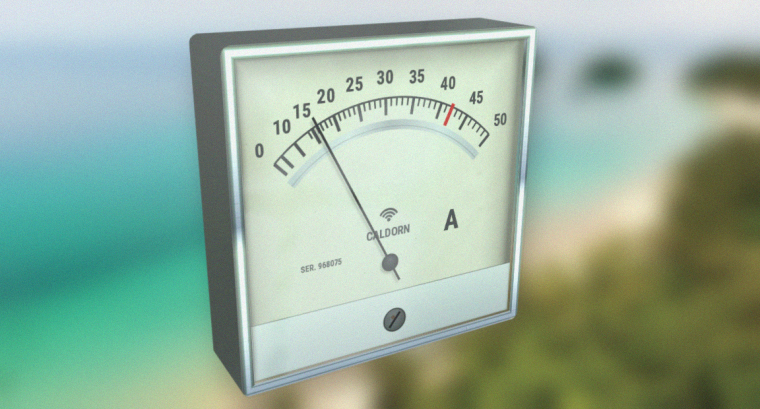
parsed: 16 A
